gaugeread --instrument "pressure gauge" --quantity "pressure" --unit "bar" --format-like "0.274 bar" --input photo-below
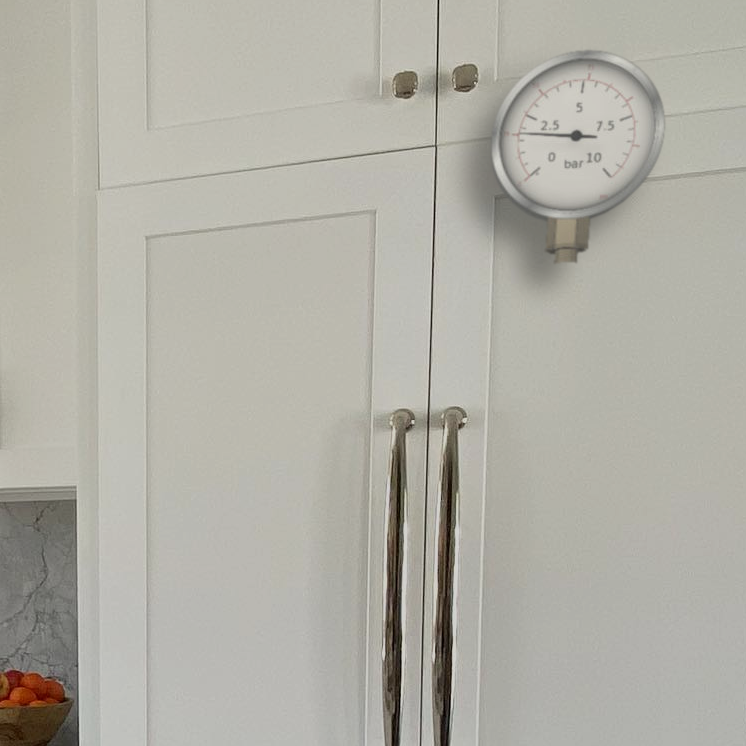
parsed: 1.75 bar
